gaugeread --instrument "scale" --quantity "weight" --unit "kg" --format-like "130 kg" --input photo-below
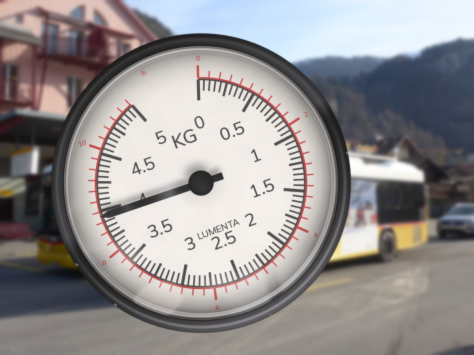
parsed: 3.95 kg
